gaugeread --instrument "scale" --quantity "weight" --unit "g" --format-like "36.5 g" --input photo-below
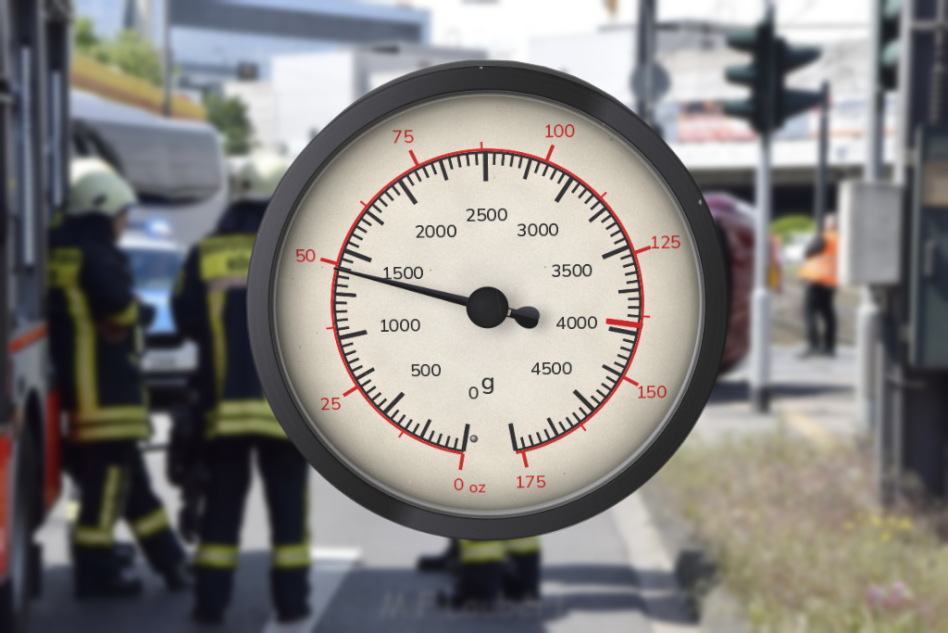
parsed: 1400 g
